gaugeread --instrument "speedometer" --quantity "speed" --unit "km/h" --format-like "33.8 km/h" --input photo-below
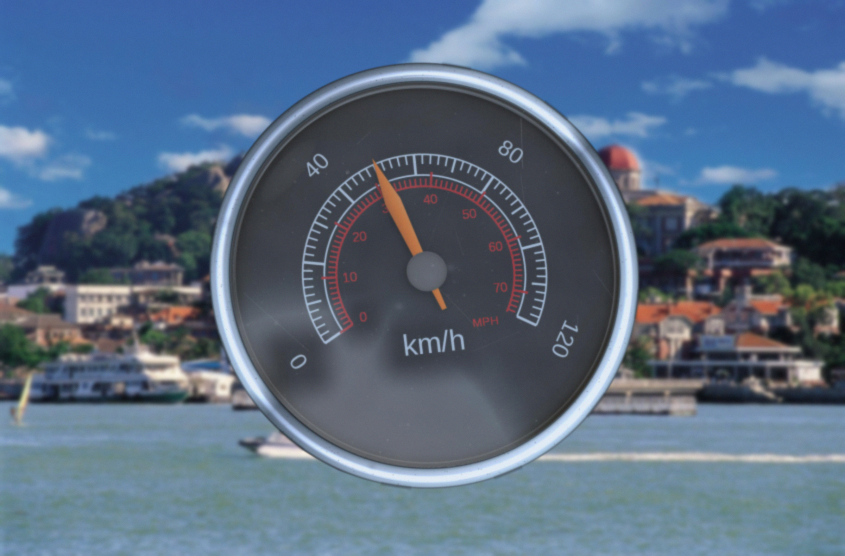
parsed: 50 km/h
